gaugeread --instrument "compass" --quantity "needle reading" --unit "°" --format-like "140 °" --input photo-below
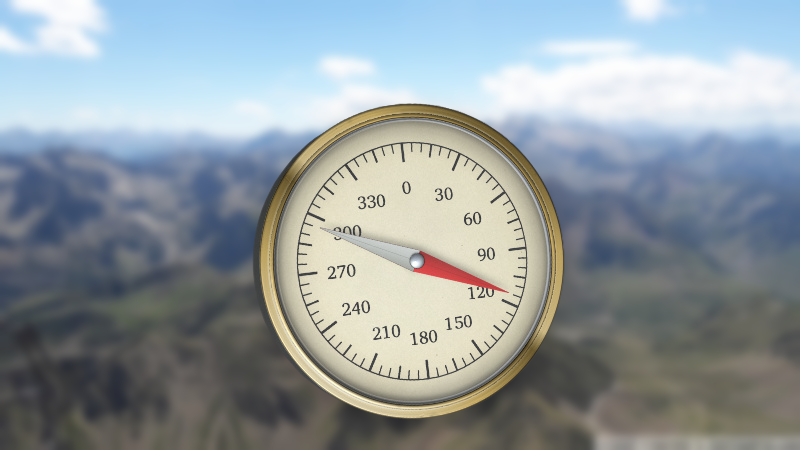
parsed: 115 °
